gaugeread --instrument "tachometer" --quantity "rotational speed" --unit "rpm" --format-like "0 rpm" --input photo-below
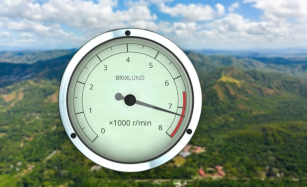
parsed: 7250 rpm
